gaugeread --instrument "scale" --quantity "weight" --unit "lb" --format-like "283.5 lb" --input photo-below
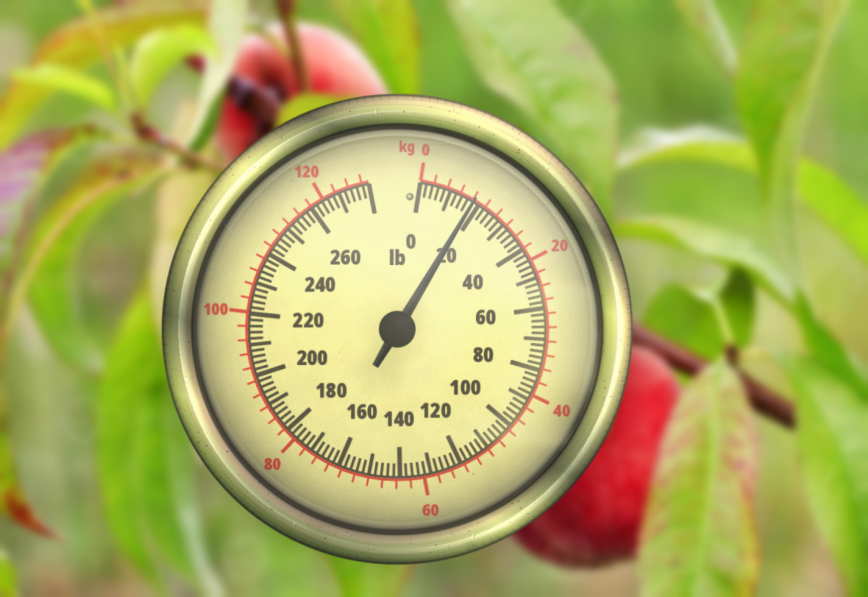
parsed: 18 lb
